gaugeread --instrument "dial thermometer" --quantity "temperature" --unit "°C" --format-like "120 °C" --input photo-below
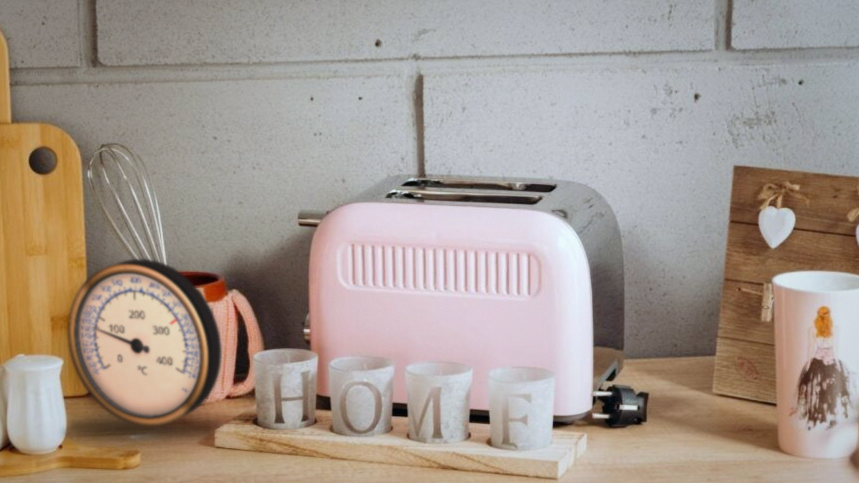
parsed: 80 °C
